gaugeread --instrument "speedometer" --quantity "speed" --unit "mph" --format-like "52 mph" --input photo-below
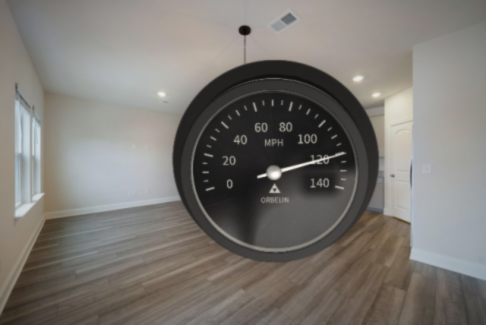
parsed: 120 mph
